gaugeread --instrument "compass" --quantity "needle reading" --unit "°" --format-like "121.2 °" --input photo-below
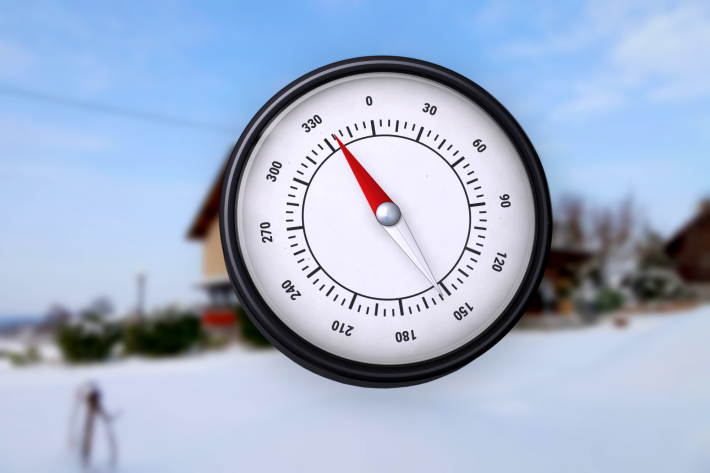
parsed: 335 °
